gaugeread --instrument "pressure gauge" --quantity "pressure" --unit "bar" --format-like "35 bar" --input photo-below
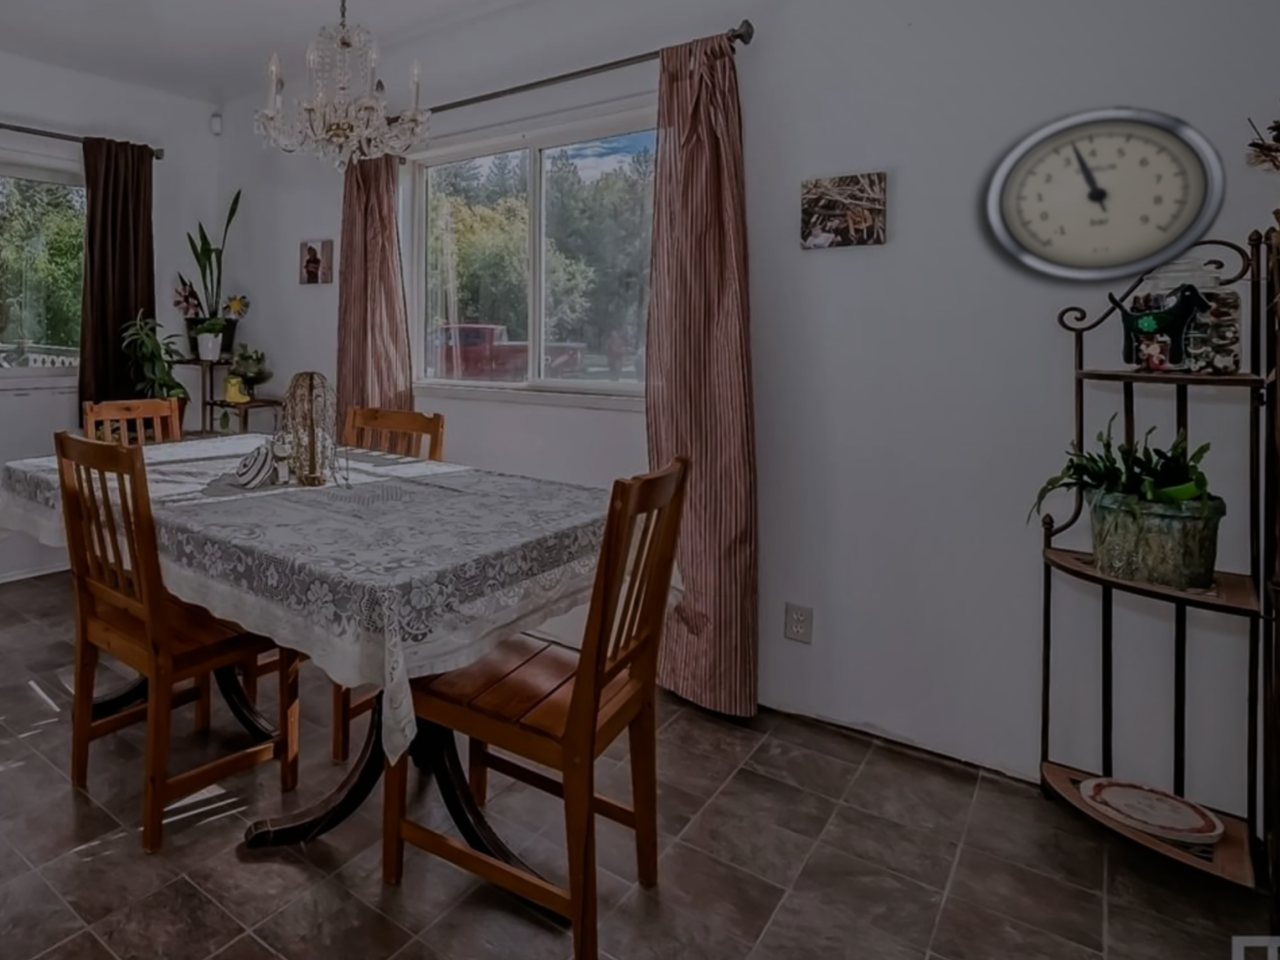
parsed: 3.5 bar
